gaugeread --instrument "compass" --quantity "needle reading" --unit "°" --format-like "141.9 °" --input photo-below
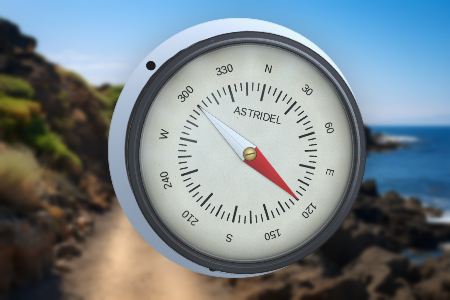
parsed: 120 °
